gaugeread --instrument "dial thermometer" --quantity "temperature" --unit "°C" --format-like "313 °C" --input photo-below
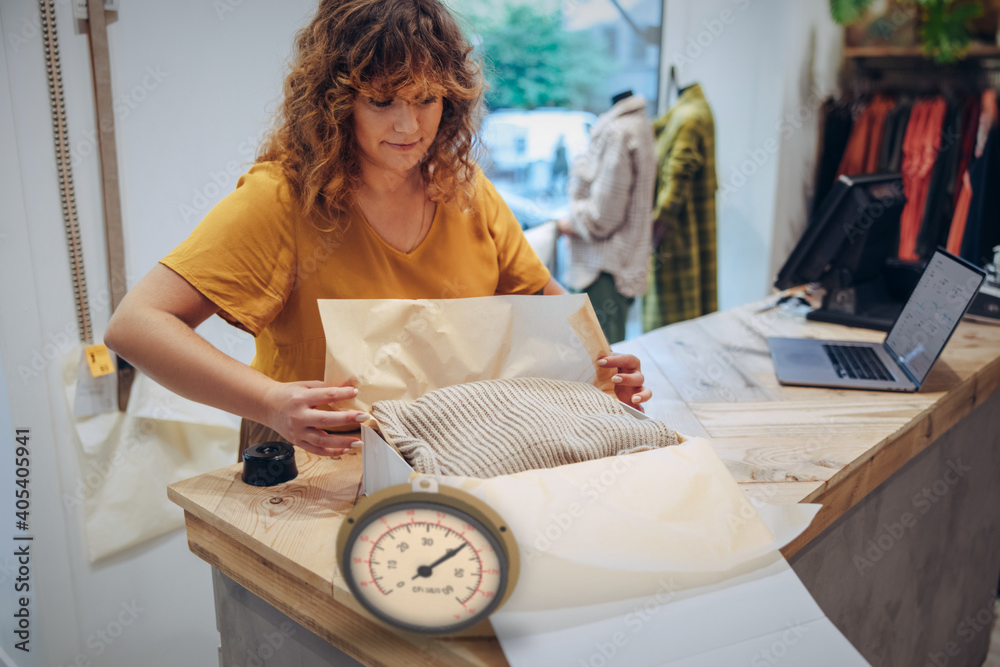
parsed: 40 °C
